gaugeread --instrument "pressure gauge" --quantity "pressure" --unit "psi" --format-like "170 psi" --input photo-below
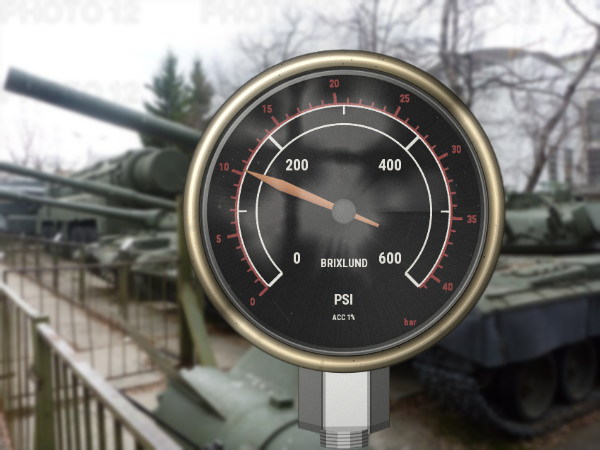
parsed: 150 psi
